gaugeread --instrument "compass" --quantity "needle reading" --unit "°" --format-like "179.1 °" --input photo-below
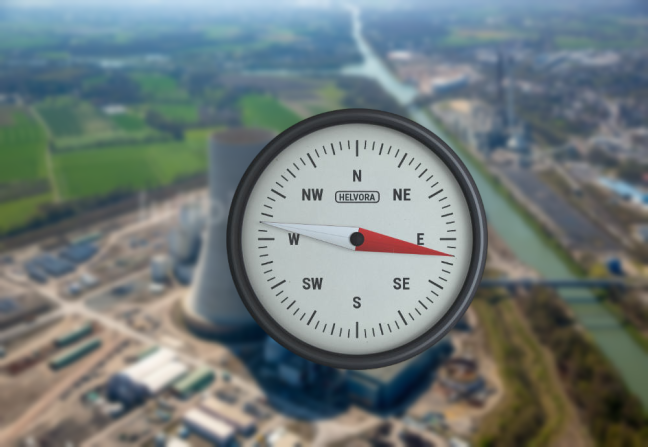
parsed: 100 °
